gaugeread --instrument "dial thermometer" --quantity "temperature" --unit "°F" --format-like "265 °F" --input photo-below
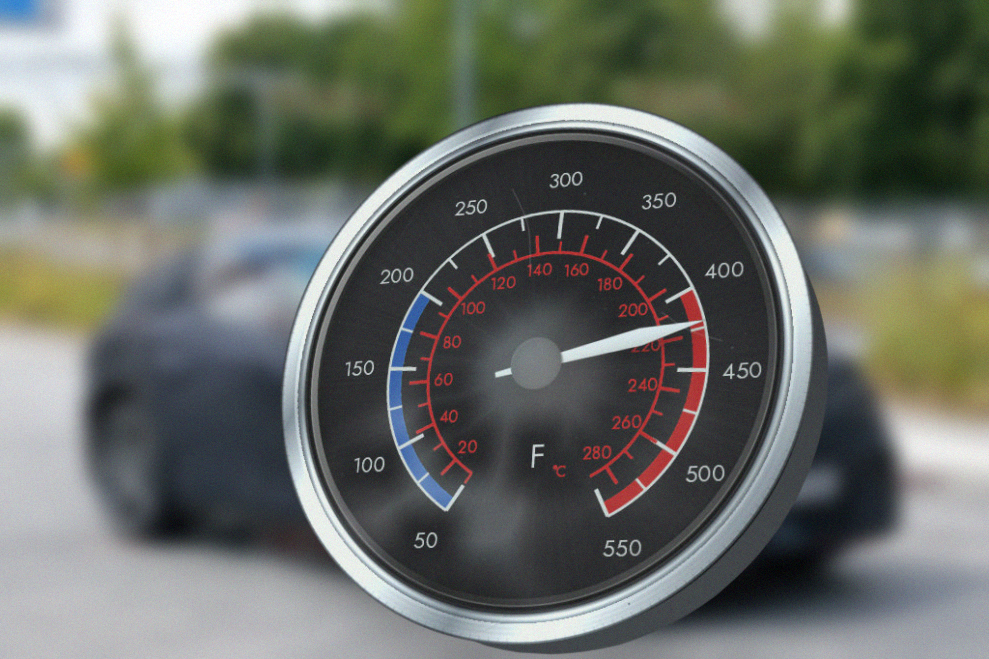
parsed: 425 °F
